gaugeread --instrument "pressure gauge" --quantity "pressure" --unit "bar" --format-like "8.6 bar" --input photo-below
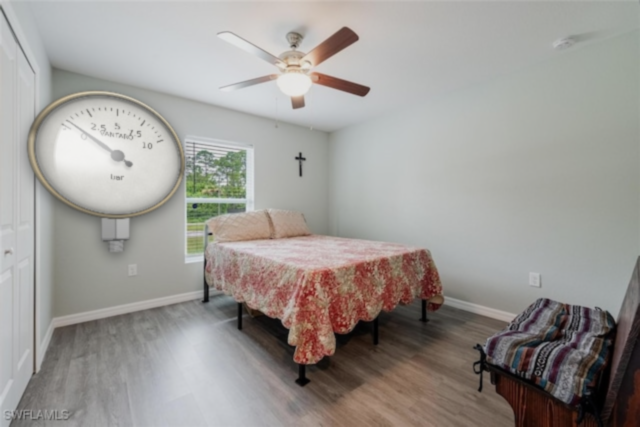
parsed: 0.5 bar
